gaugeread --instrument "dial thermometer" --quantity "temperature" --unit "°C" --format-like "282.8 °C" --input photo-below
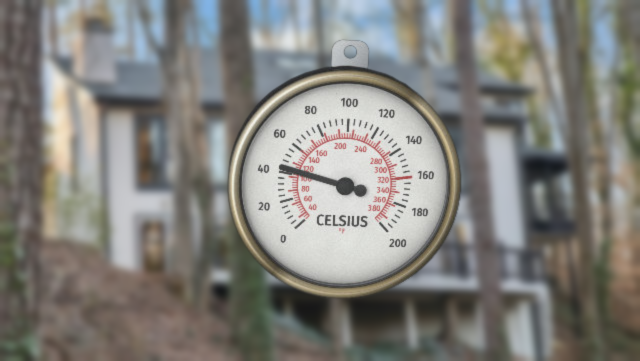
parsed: 44 °C
